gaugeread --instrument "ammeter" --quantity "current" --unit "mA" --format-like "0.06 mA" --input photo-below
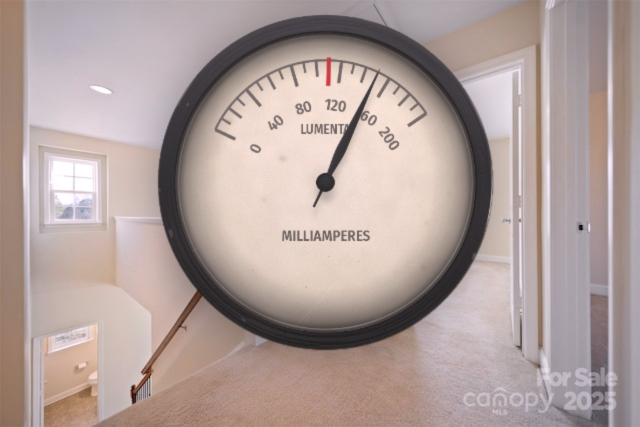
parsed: 150 mA
